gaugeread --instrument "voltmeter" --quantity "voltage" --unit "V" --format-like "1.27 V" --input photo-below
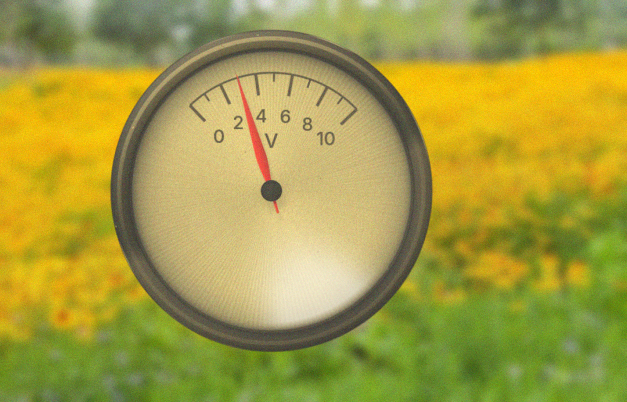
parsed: 3 V
